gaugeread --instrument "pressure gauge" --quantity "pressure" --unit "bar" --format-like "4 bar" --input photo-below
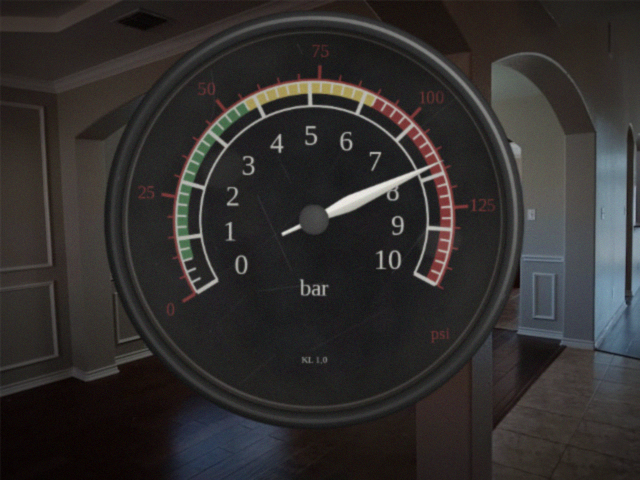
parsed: 7.8 bar
